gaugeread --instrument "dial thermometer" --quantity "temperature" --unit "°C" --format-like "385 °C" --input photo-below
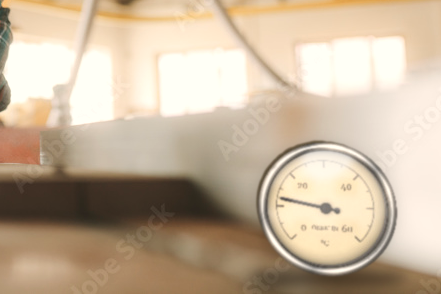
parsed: 12.5 °C
